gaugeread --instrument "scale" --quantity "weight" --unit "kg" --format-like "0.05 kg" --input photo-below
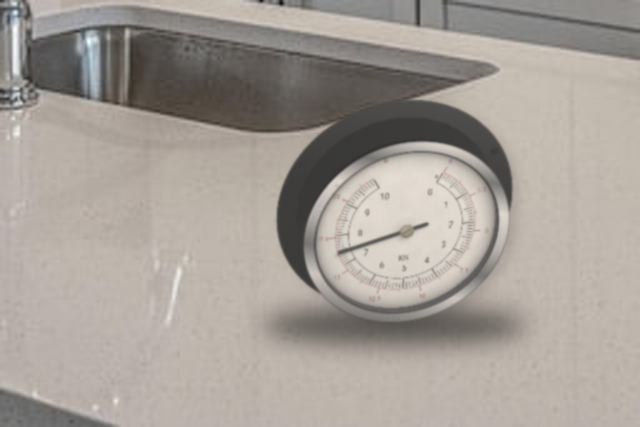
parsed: 7.5 kg
